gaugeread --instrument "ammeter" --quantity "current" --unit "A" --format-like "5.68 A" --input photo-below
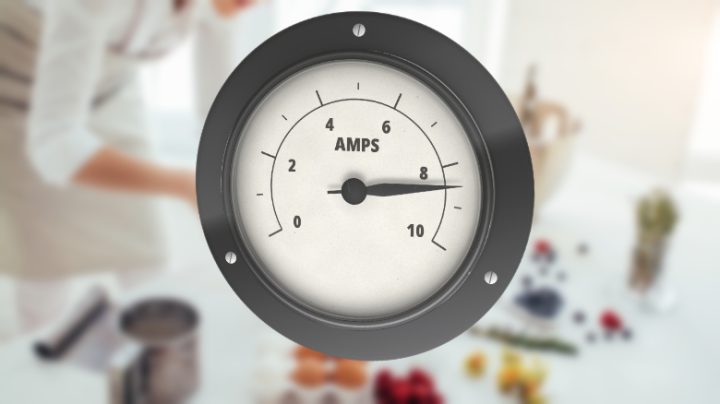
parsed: 8.5 A
